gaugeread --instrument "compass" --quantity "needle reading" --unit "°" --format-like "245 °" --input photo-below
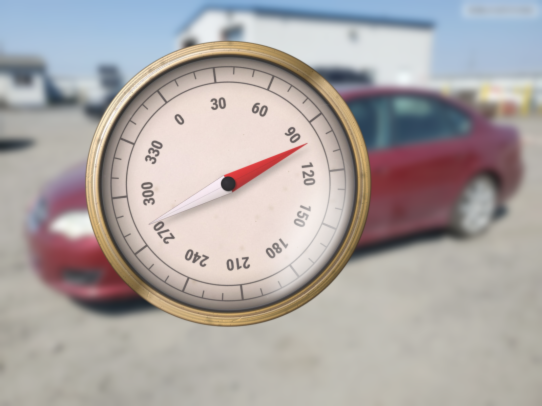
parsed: 100 °
